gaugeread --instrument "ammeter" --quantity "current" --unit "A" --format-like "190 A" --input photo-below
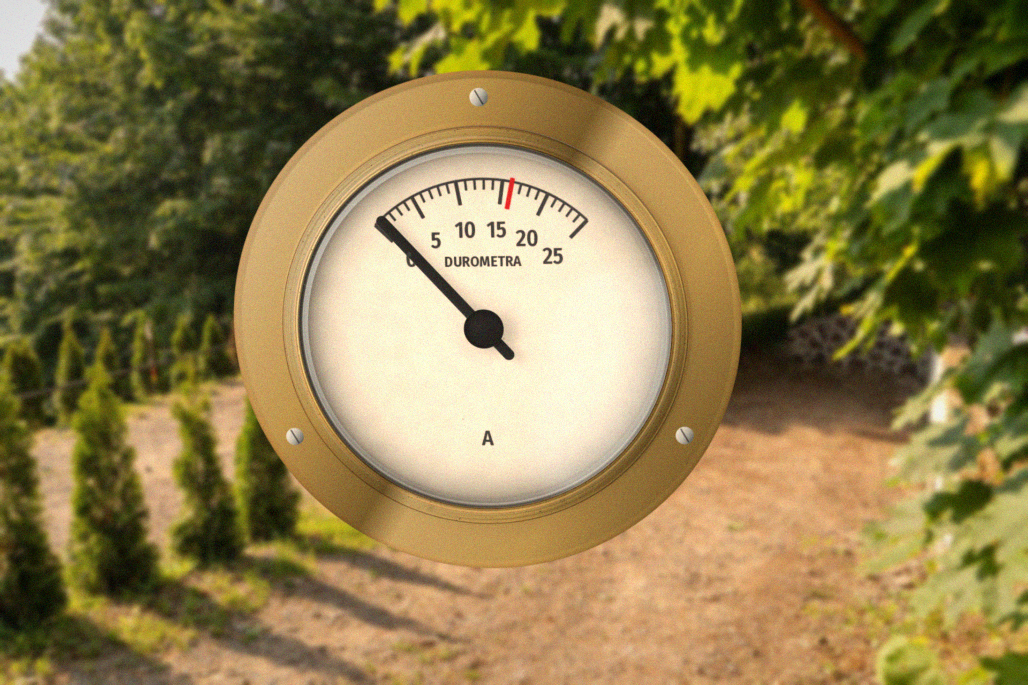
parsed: 1 A
